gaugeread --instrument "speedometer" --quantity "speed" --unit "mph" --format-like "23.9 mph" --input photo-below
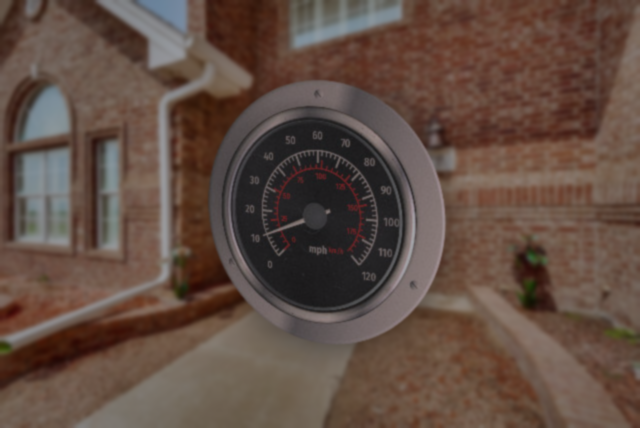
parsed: 10 mph
